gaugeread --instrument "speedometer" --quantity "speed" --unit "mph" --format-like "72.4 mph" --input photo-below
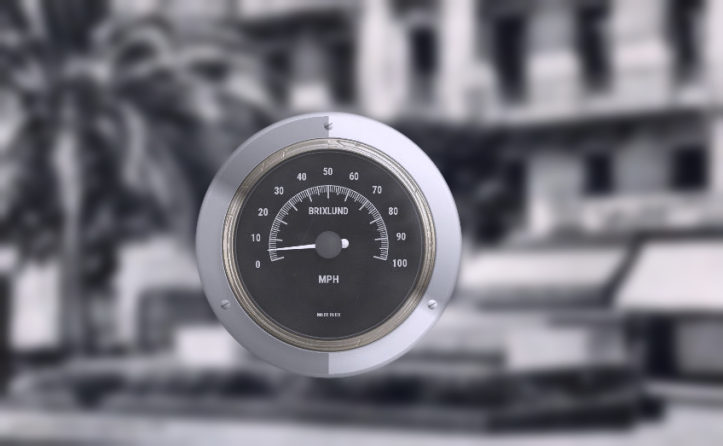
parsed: 5 mph
